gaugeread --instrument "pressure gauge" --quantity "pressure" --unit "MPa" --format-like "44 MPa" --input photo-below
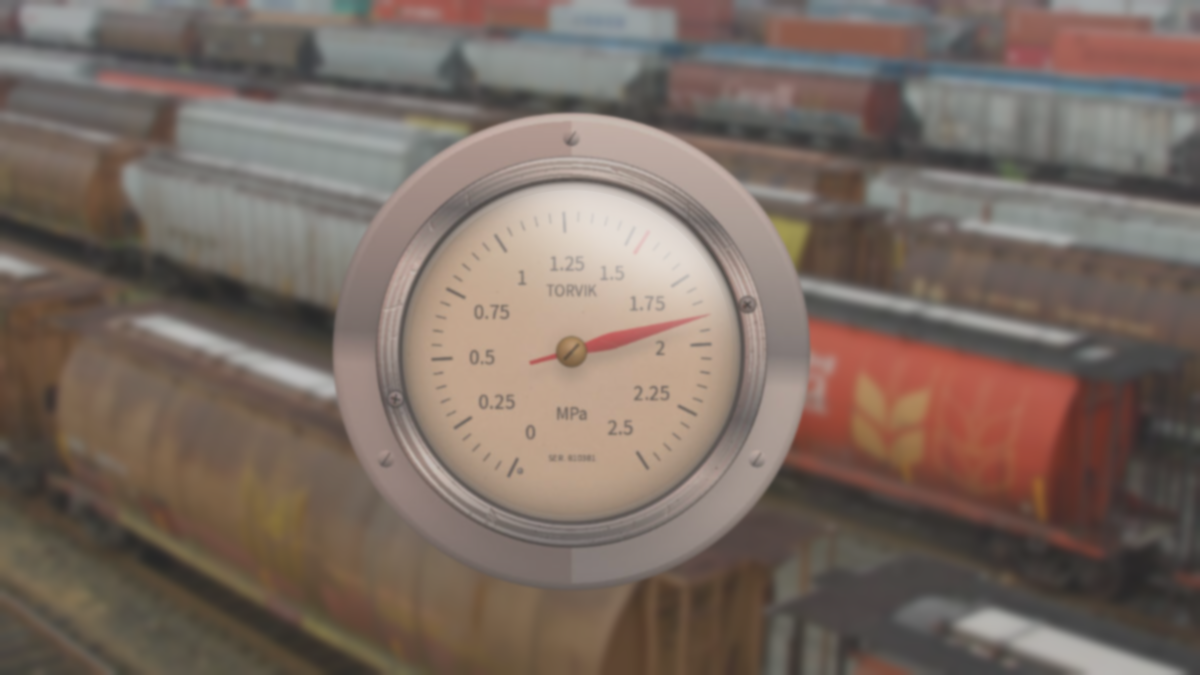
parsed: 1.9 MPa
